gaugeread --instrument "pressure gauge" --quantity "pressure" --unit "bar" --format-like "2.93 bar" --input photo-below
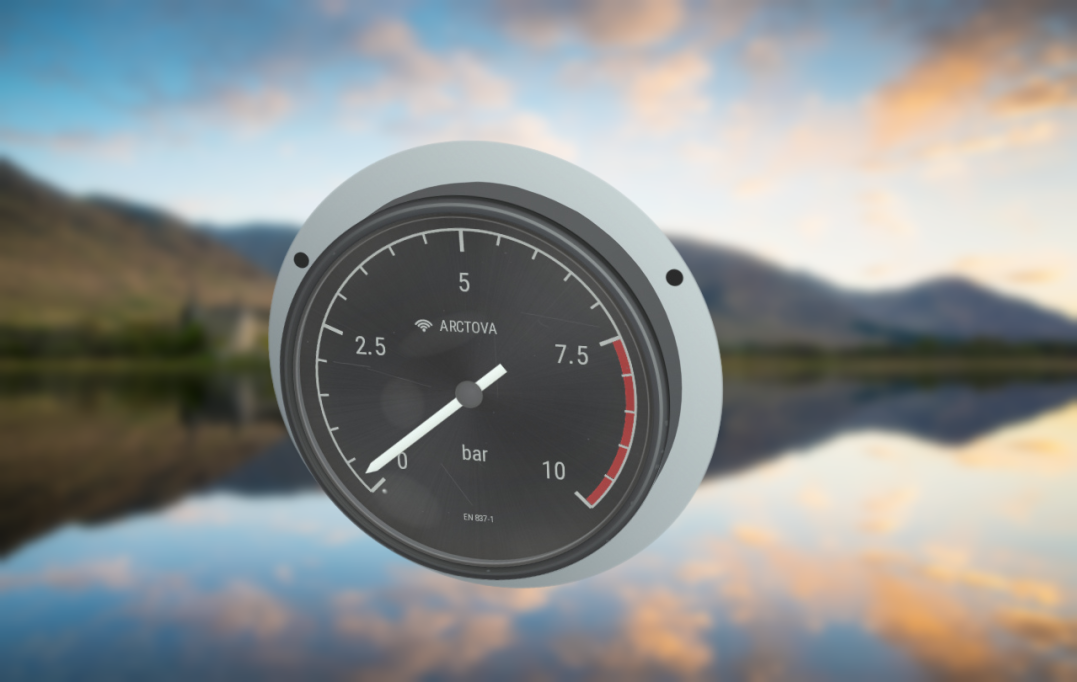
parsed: 0.25 bar
